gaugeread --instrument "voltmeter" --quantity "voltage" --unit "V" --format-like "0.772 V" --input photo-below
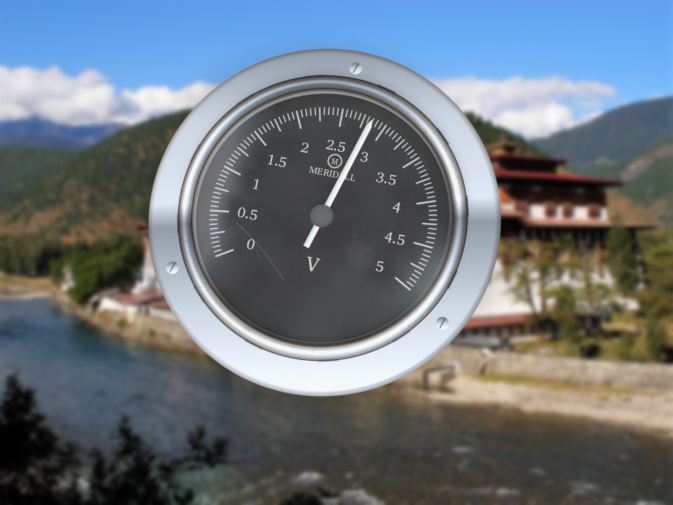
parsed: 2.85 V
